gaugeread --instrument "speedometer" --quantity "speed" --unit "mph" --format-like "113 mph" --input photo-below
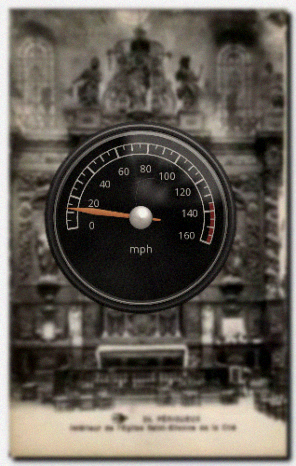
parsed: 12.5 mph
